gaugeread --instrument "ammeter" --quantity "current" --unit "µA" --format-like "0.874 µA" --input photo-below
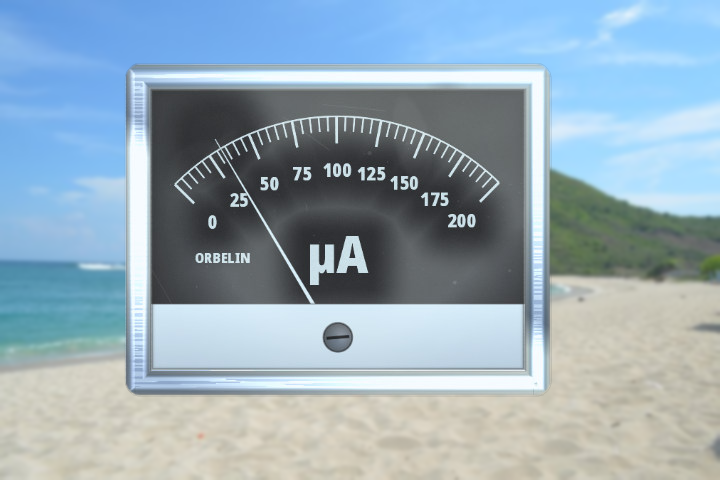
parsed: 32.5 µA
